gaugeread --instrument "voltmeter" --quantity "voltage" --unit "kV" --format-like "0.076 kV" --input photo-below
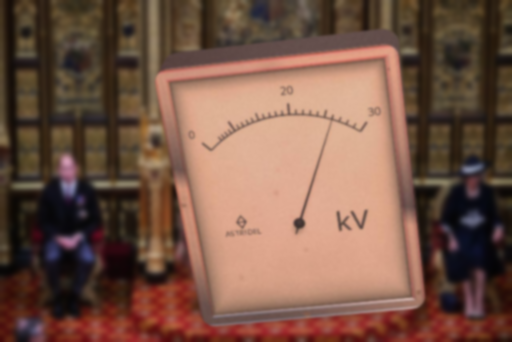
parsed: 26 kV
